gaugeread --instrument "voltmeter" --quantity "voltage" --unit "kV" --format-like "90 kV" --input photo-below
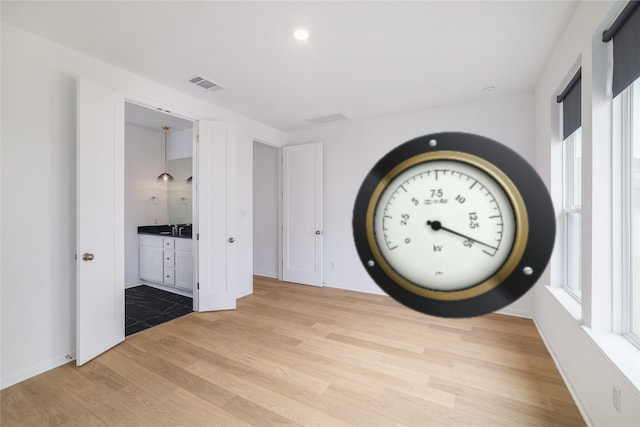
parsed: 14.5 kV
